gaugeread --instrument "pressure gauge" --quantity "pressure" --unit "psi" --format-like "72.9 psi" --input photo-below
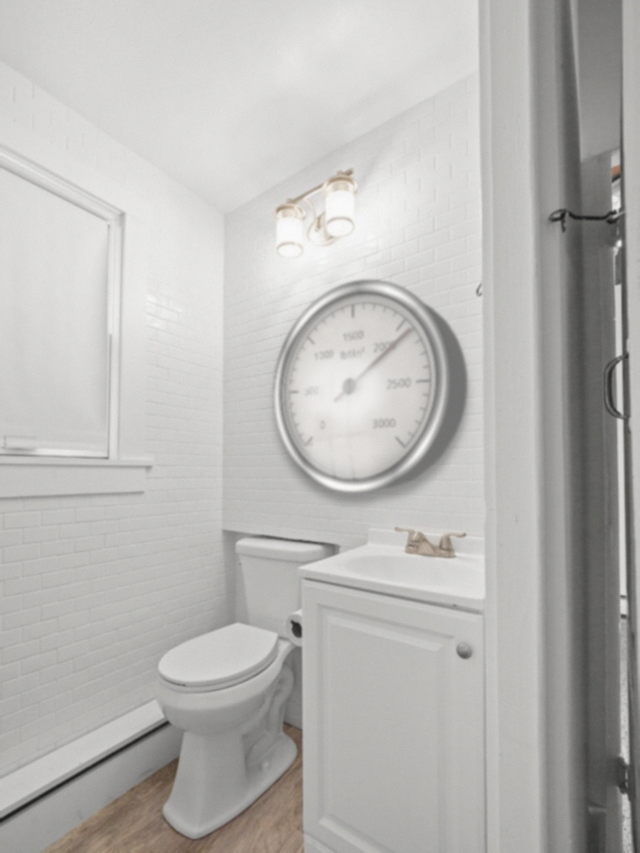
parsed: 2100 psi
